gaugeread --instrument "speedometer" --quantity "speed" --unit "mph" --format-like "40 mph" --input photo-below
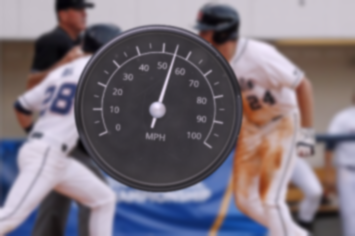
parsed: 55 mph
